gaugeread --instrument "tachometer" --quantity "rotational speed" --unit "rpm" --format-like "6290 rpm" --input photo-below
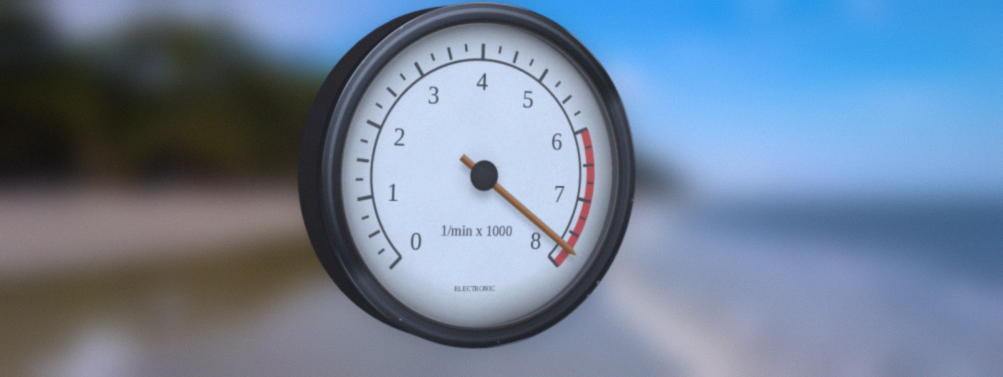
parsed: 7750 rpm
